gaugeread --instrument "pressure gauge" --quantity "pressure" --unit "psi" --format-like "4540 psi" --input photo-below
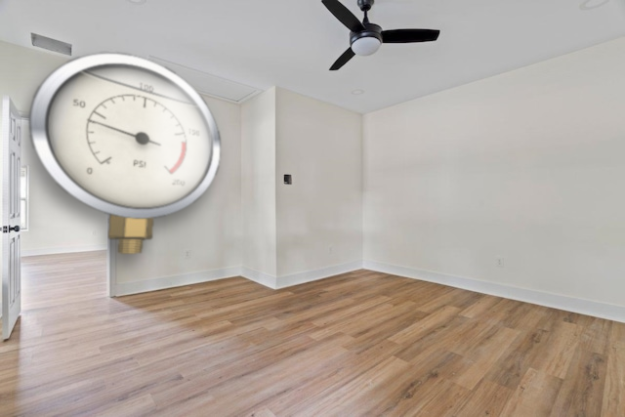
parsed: 40 psi
